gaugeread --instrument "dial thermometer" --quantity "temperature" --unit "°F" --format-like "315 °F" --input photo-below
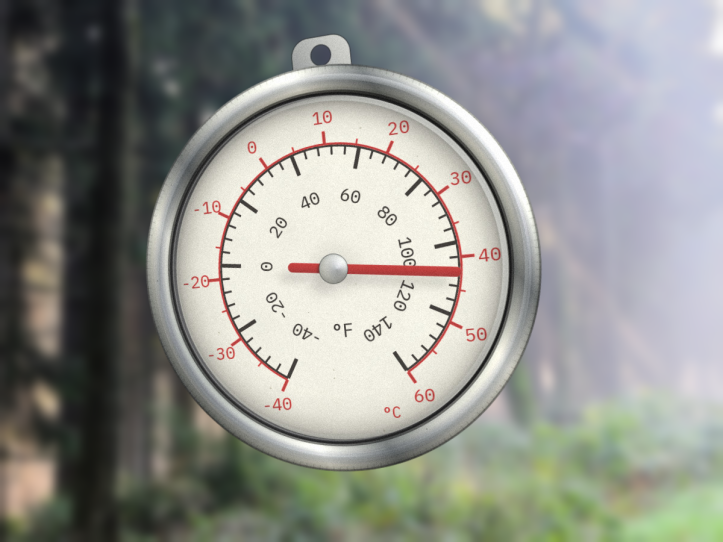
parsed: 108 °F
